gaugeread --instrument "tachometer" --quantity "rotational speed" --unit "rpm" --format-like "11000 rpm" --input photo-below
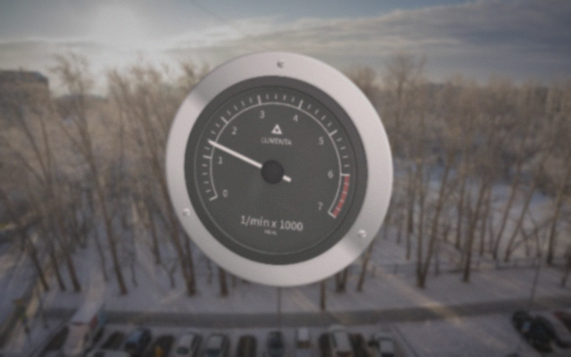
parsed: 1400 rpm
